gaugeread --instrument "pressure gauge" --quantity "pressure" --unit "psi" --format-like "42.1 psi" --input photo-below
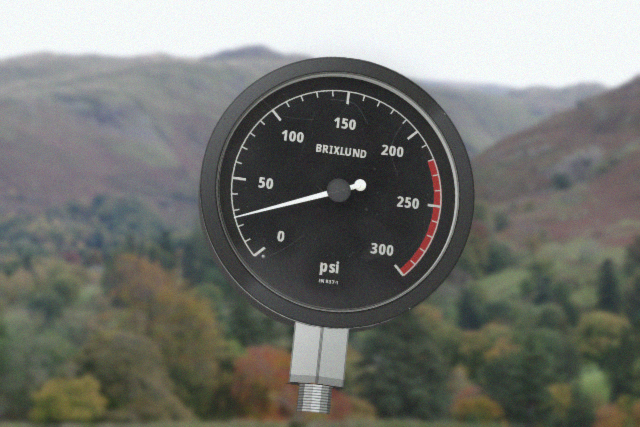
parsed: 25 psi
